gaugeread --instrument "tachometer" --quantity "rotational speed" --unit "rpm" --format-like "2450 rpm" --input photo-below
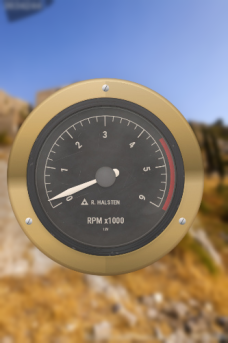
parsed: 200 rpm
